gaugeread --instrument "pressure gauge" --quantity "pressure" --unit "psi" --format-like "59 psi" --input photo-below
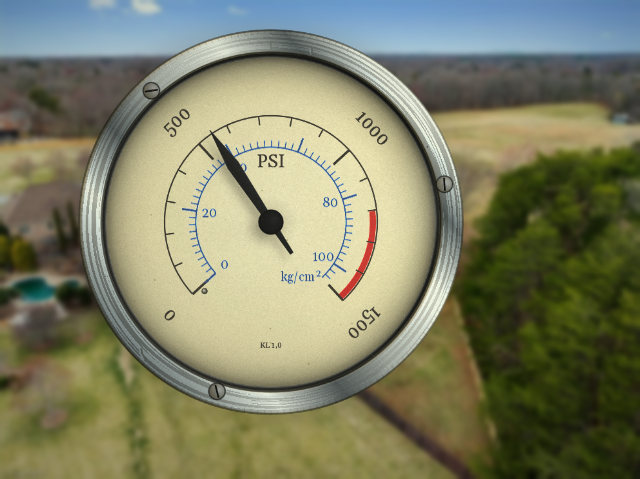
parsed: 550 psi
